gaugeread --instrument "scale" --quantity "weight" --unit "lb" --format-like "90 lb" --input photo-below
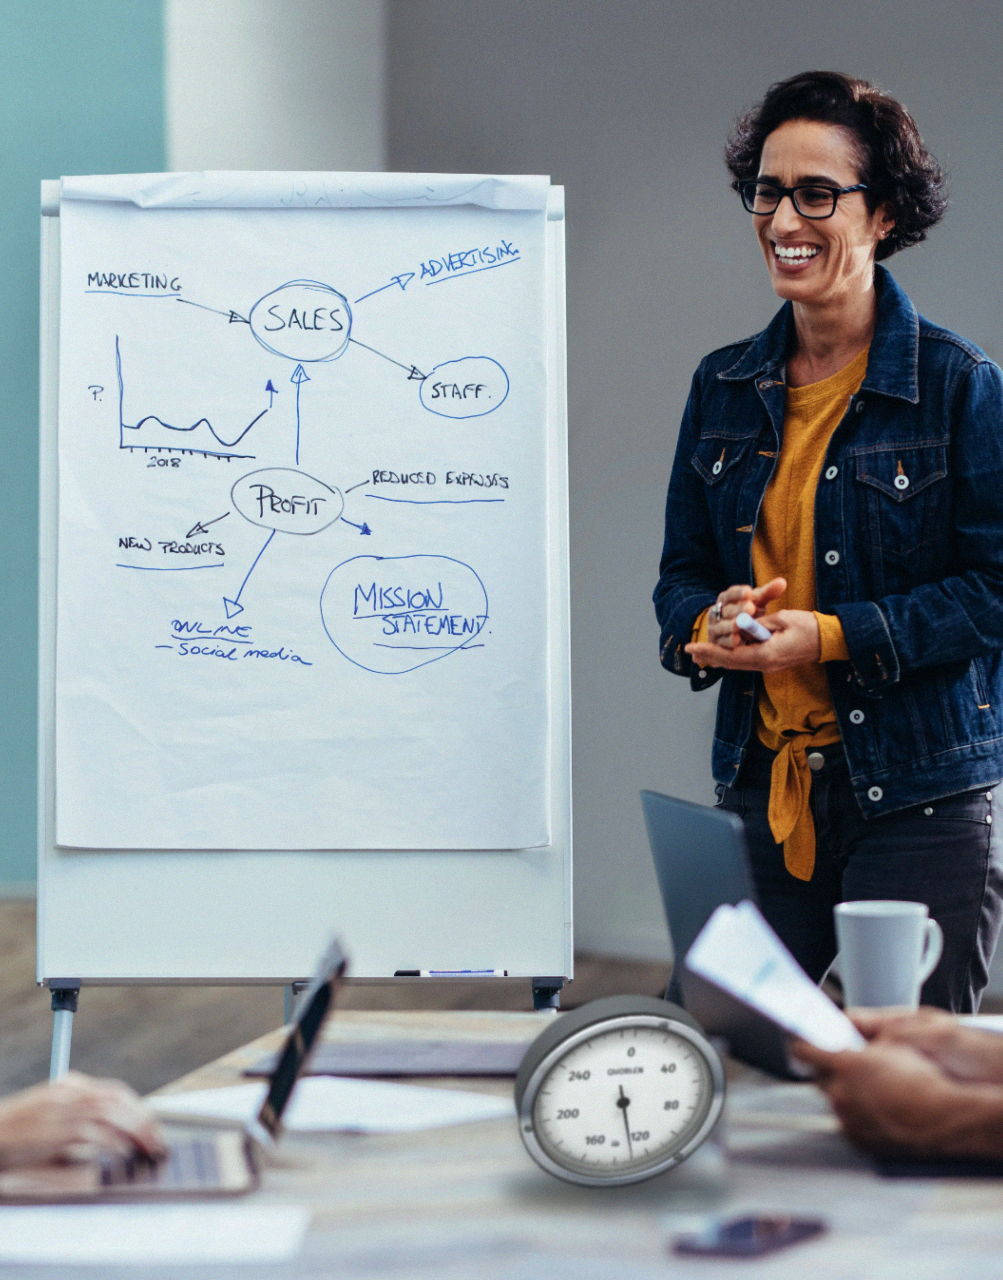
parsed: 130 lb
